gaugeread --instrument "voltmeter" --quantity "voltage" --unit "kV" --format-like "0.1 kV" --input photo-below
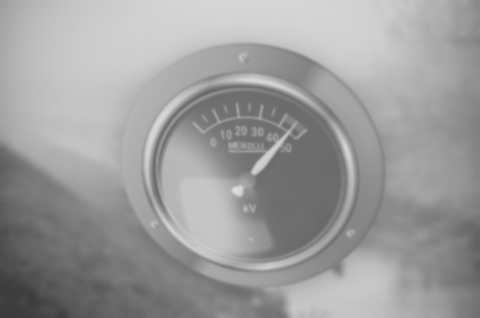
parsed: 45 kV
